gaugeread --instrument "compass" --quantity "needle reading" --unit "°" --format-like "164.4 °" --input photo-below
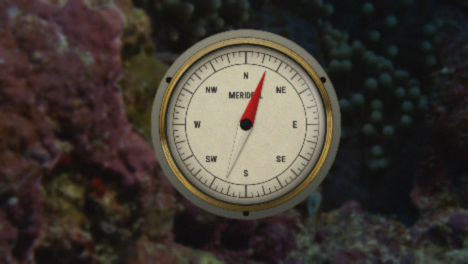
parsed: 20 °
